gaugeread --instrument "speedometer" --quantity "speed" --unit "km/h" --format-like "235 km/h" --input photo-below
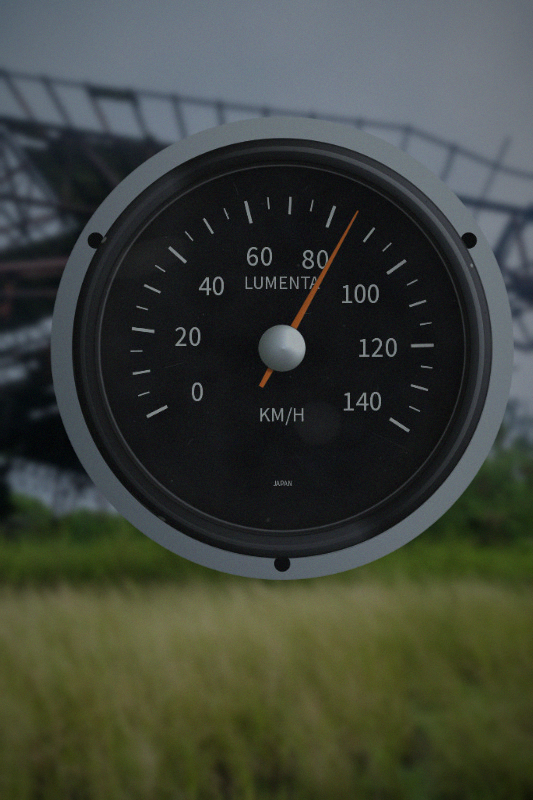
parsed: 85 km/h
